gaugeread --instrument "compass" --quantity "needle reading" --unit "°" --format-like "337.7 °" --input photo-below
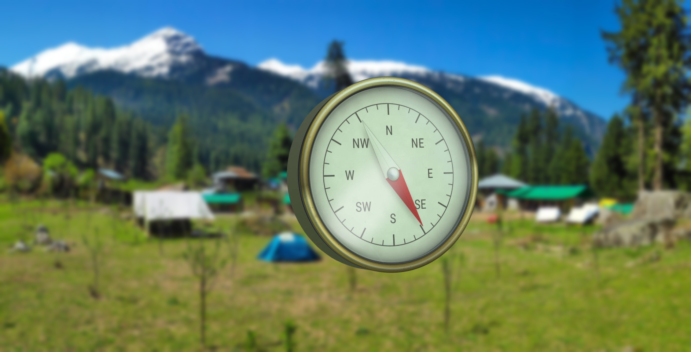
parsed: 150 °
